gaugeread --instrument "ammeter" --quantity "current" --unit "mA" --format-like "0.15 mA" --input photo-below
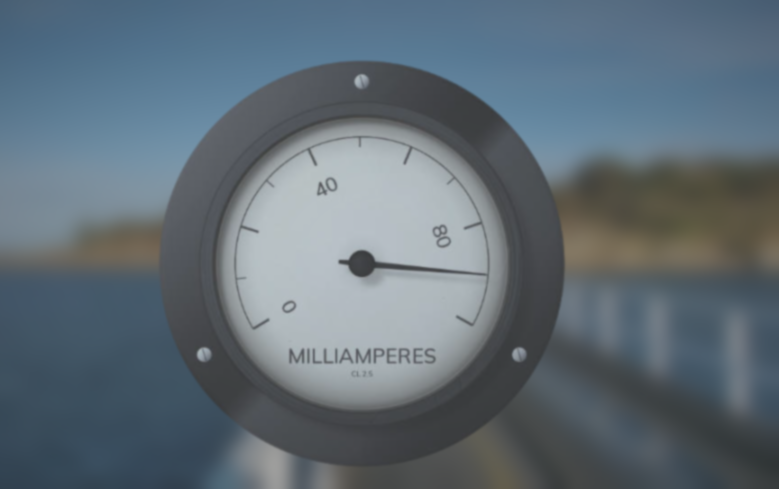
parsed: 90 mA
